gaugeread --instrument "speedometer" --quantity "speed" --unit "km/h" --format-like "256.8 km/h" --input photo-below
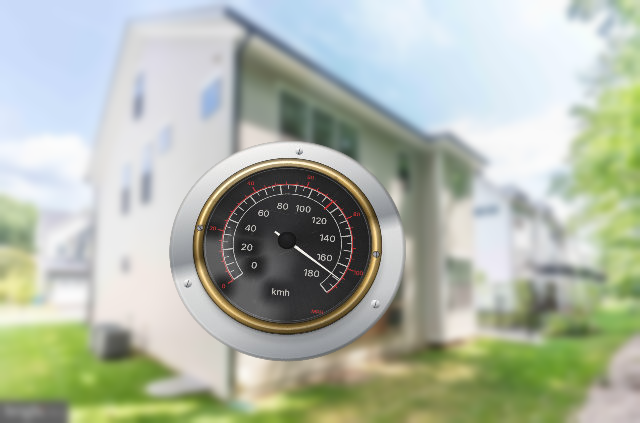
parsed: 170 km/h
